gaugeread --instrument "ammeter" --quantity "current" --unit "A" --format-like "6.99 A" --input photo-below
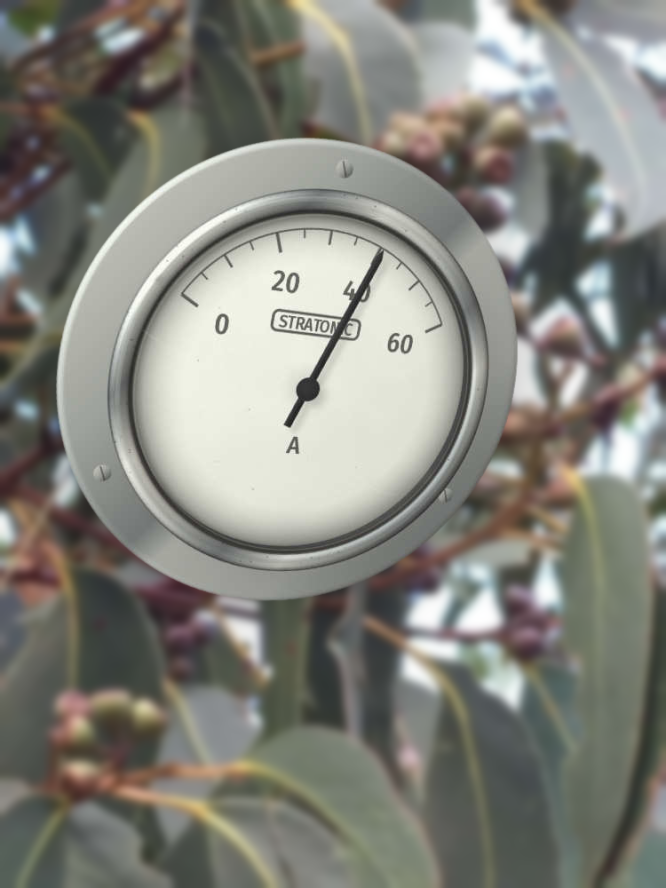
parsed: 40 A
